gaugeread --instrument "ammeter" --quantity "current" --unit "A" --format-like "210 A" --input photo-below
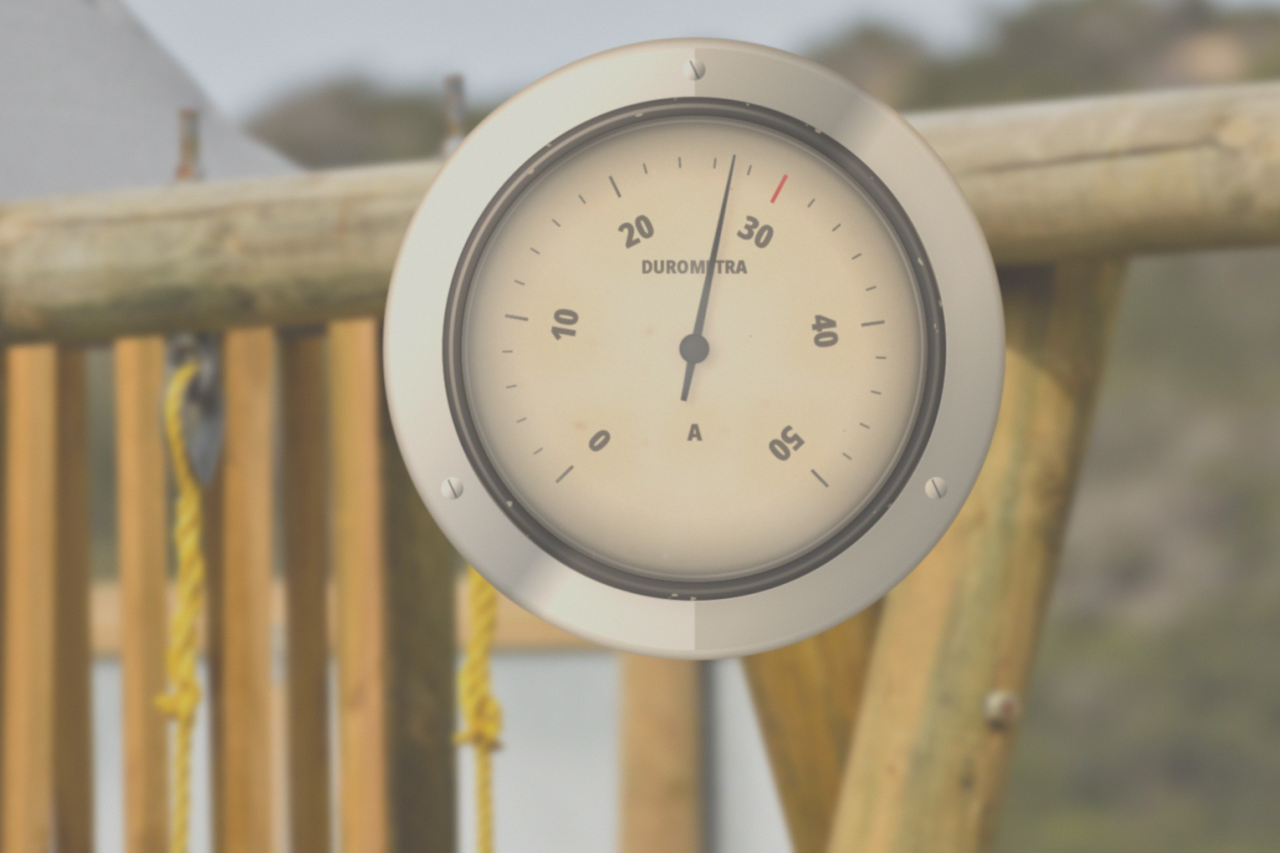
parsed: 27 A
